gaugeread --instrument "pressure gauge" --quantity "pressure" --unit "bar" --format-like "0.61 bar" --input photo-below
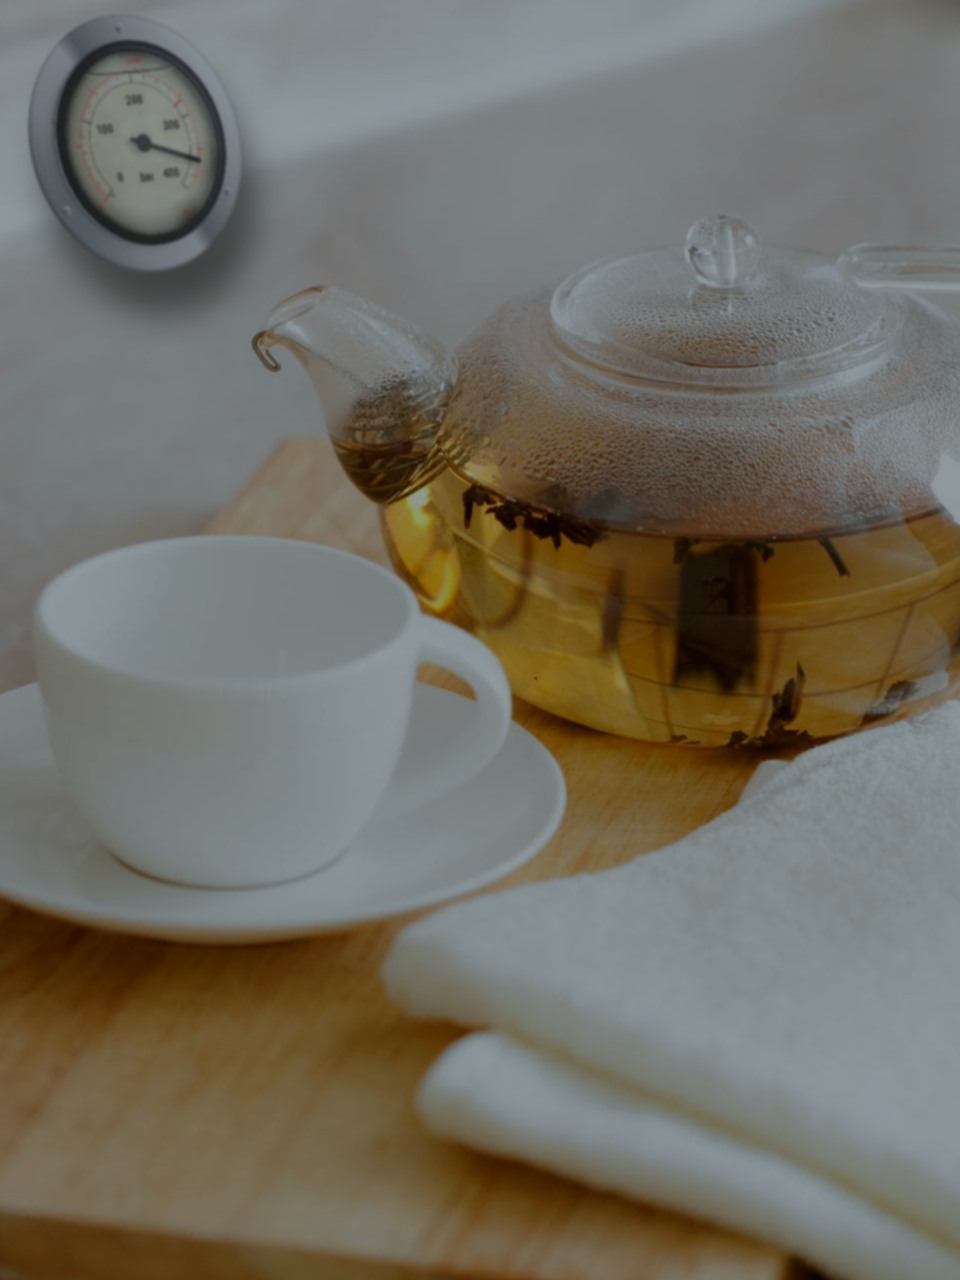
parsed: 360 bar
